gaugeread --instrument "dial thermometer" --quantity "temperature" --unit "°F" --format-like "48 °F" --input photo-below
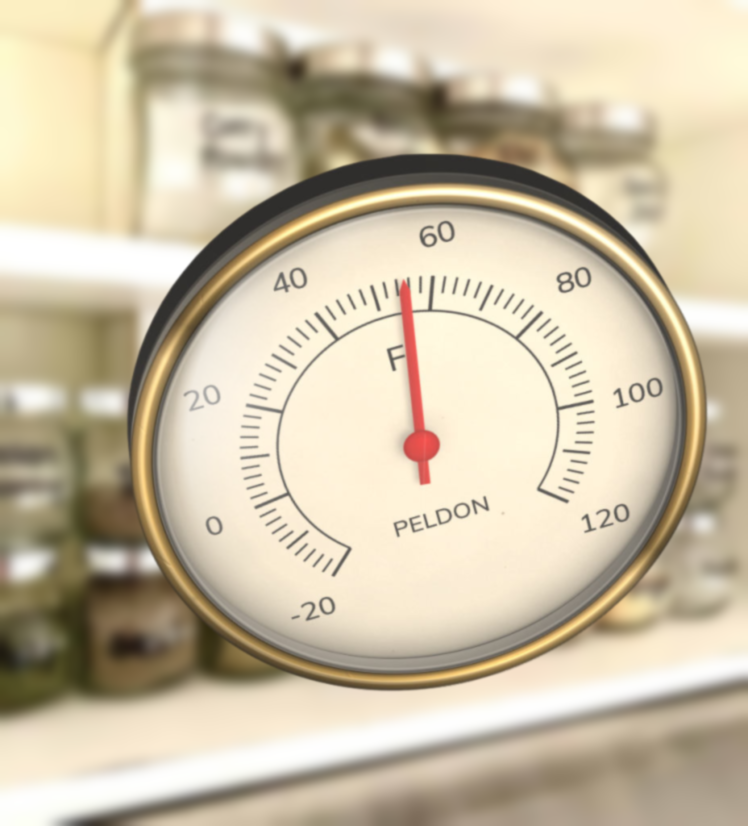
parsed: 55 °F
